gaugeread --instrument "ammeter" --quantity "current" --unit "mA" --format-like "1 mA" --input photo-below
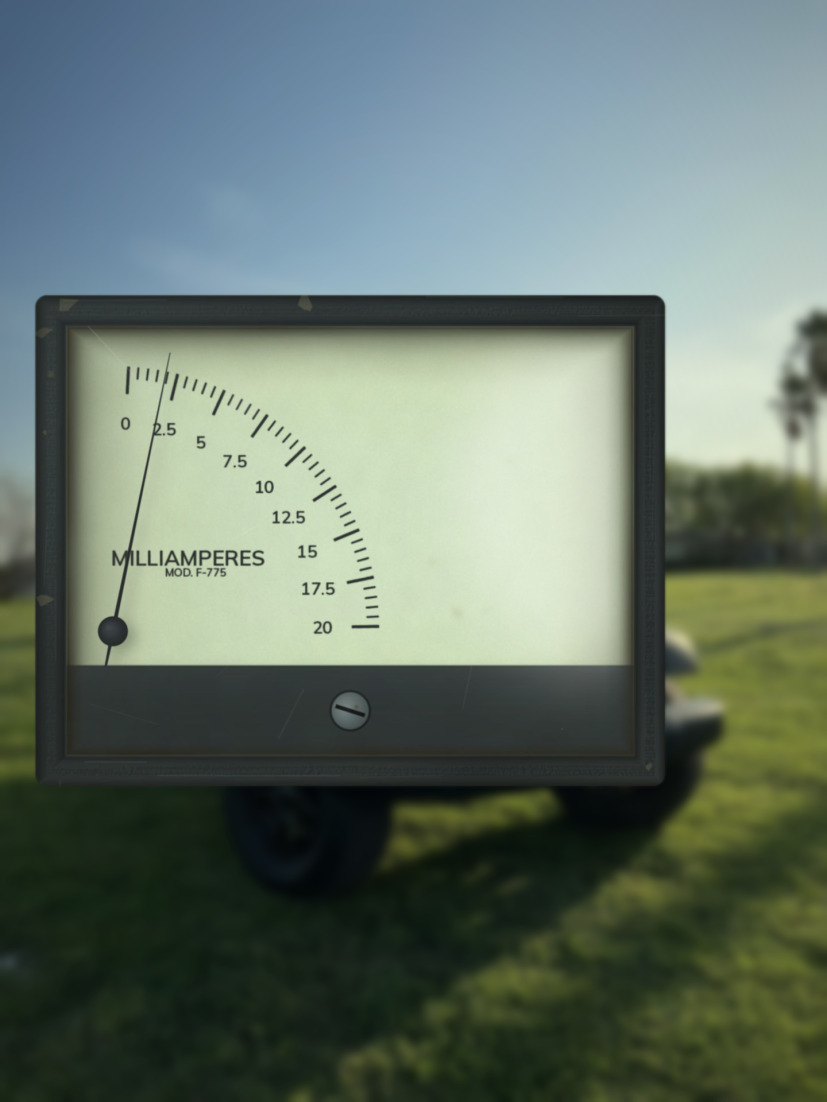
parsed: 2 mA
